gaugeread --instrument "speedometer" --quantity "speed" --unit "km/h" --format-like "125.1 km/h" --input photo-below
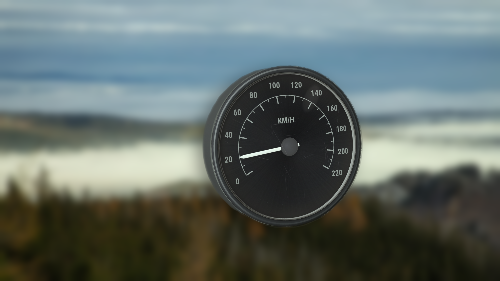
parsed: 20 km/h
